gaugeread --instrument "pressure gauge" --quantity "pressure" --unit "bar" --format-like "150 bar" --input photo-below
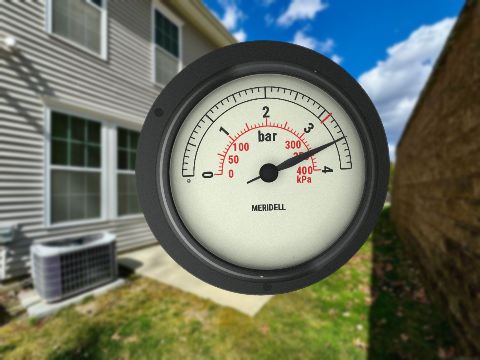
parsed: 3.5 bar
